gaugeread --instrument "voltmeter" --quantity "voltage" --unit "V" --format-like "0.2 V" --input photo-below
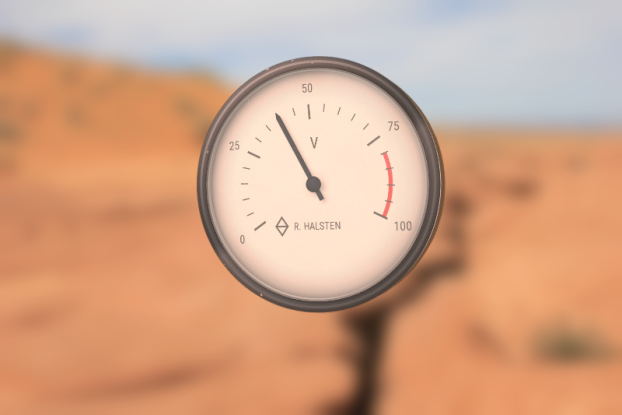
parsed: 40 V
